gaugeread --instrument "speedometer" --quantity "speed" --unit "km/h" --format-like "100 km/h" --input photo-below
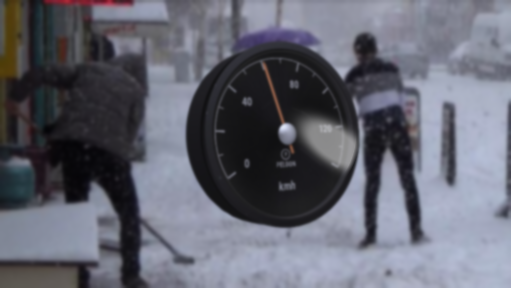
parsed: 60 km/h
